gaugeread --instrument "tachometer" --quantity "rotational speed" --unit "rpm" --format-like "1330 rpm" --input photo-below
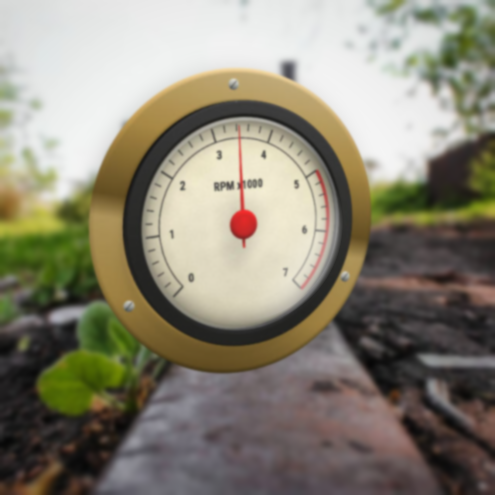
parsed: 3400 rpm
